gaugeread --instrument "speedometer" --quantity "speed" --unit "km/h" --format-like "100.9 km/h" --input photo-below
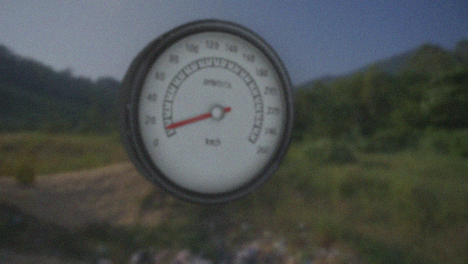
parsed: 10 km/h
